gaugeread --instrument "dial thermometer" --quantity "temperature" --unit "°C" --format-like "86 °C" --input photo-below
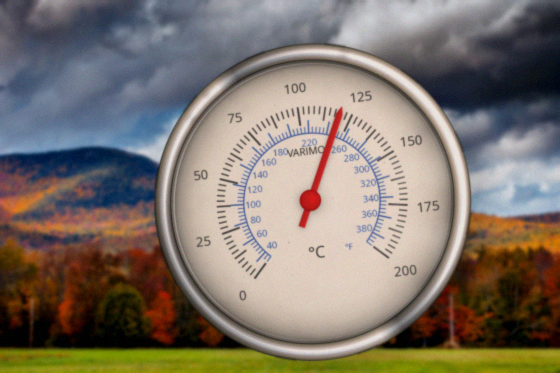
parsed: 120 °C
